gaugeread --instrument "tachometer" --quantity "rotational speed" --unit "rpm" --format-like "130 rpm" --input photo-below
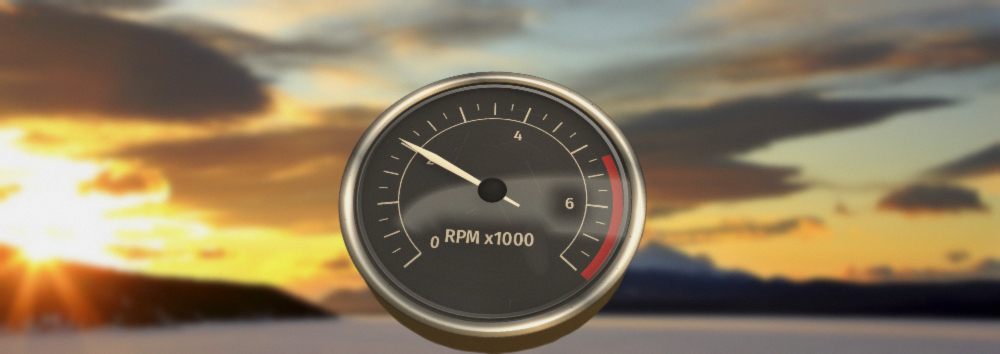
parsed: 2000 rpm
